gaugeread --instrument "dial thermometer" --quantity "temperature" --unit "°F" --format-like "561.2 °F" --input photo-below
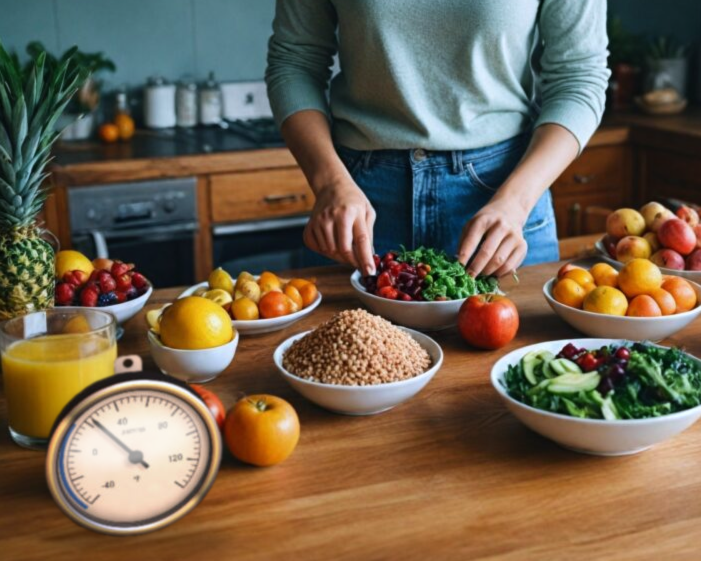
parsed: 24 °F
